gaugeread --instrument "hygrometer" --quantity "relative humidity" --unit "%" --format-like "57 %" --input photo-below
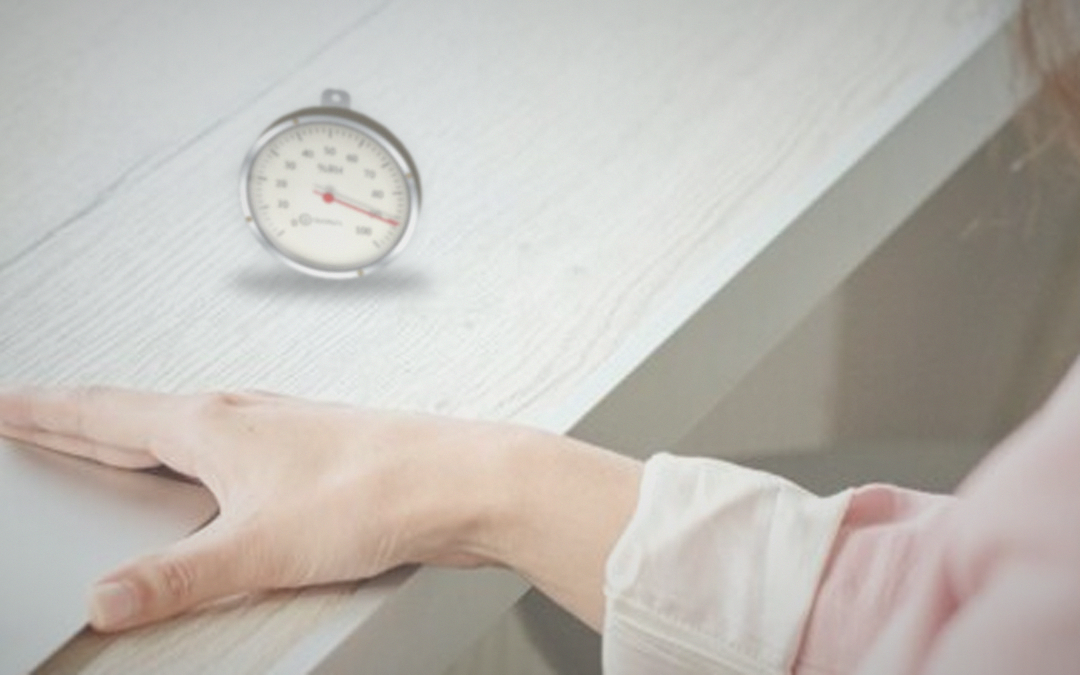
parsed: 90 %
